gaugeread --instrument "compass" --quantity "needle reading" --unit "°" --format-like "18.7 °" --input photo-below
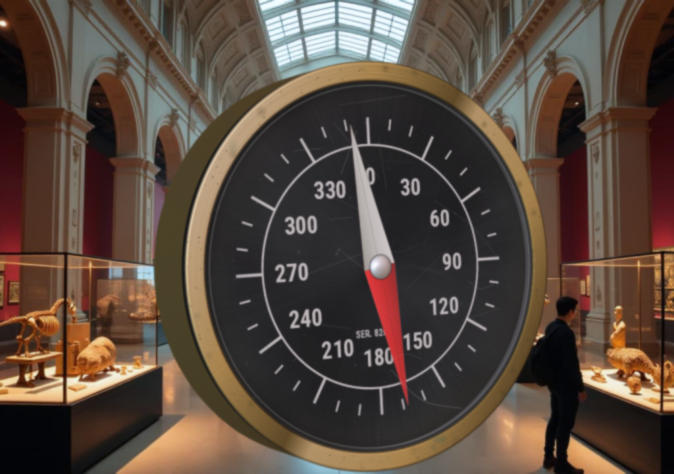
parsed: 170 °
